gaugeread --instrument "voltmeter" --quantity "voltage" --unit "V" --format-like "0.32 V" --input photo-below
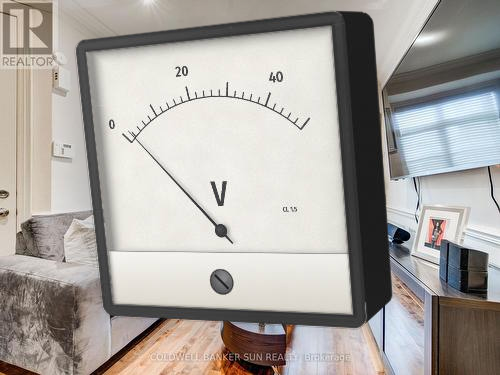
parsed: 2 V
